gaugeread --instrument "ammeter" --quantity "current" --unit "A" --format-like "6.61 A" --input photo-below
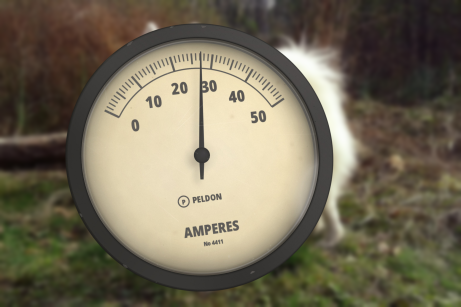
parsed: 27 A
